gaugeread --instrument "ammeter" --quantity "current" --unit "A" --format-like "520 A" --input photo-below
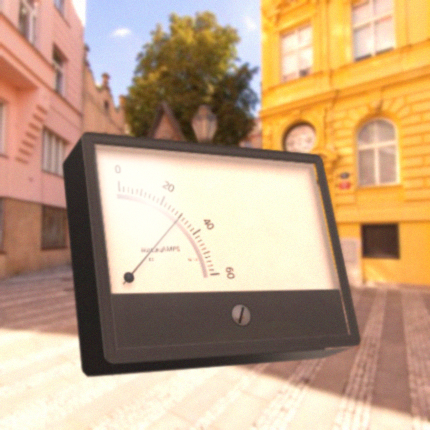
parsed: 30 A
